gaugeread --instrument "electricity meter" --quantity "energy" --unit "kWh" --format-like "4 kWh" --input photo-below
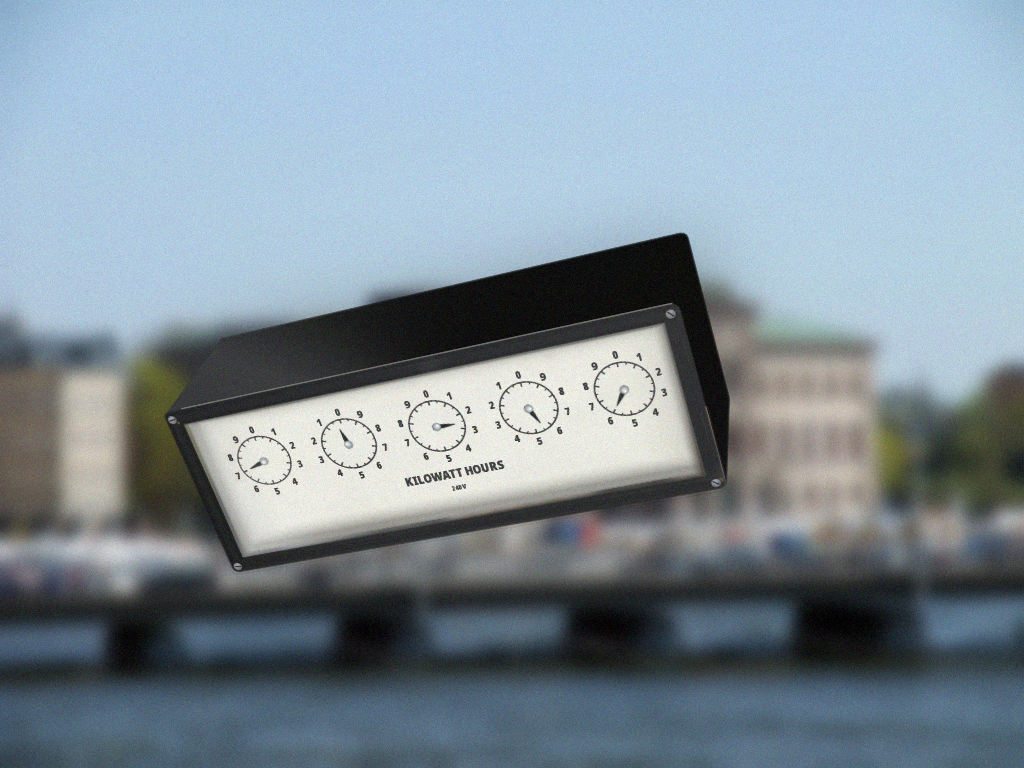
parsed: 70256 kWh
